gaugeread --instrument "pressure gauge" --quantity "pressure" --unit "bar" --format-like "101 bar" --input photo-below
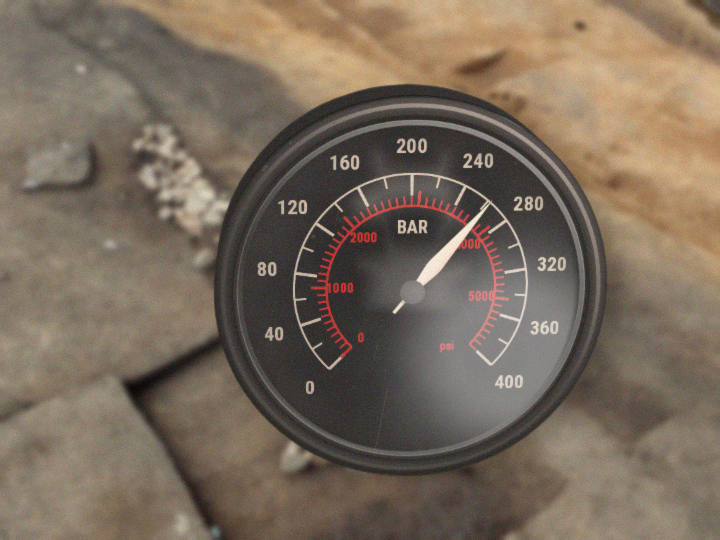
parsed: 260 bar
